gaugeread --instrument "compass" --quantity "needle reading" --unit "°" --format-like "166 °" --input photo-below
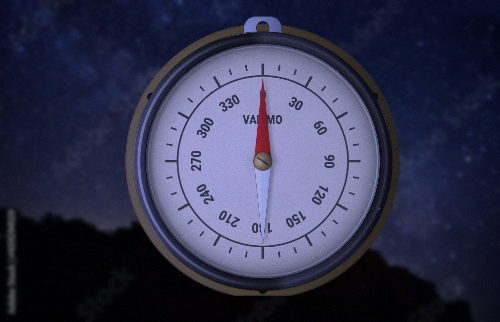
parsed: 0 °
